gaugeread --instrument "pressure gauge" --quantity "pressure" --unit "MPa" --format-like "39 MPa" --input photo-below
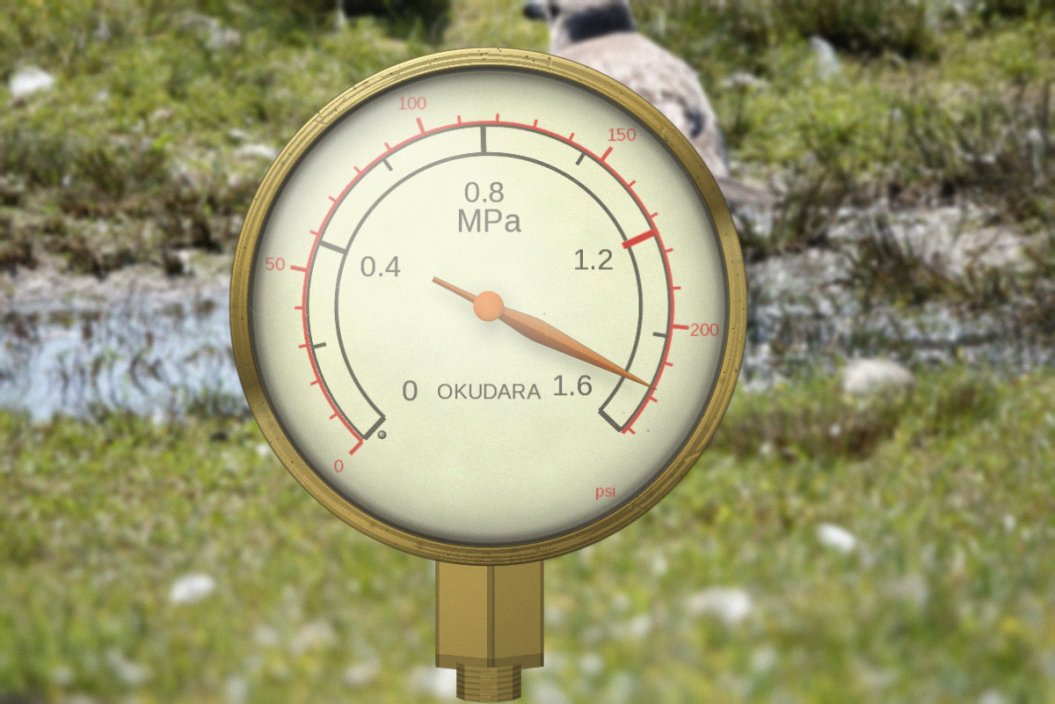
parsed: 1.5 MPa
